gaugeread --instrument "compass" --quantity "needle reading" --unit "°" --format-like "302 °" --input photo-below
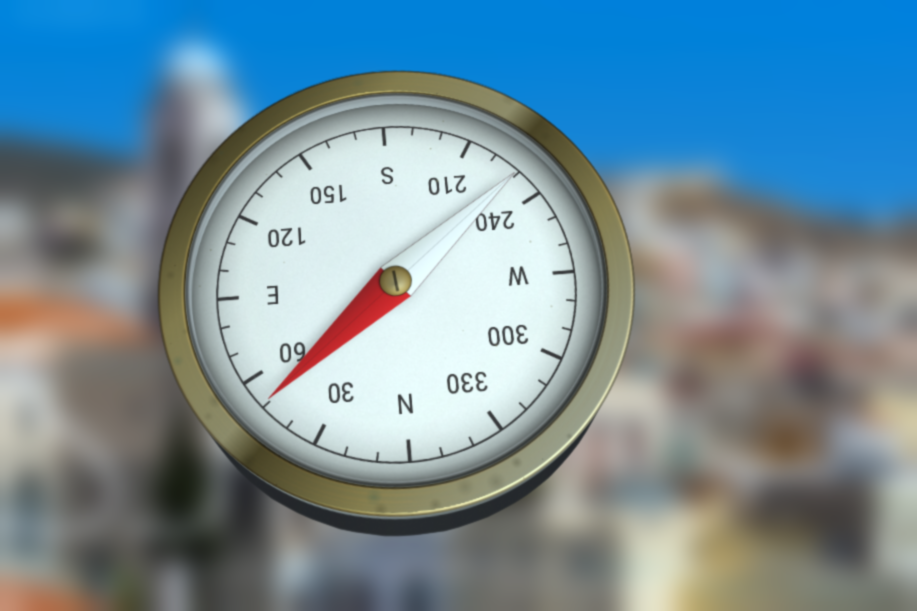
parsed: 50 °
